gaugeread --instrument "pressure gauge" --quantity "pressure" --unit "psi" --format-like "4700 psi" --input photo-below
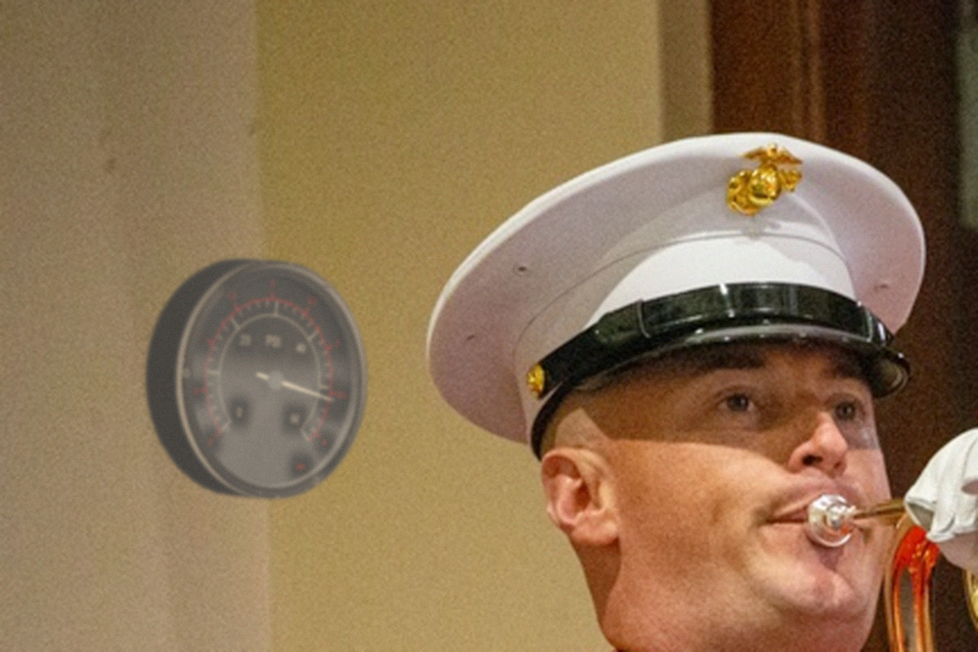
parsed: 52 psi
